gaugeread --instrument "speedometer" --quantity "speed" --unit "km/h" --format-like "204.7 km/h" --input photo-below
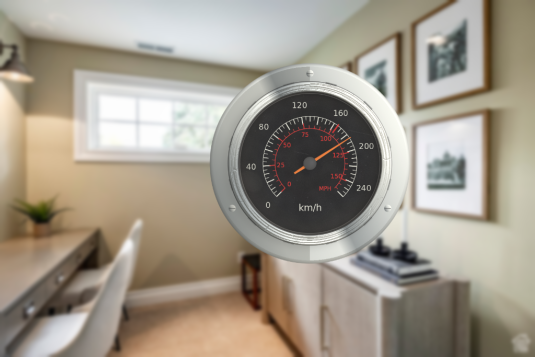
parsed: 185 km/h
